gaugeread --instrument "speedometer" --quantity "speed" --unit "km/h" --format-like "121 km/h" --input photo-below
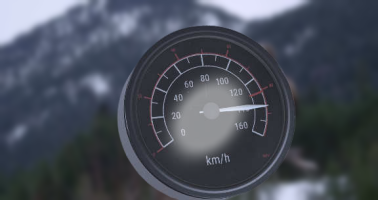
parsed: 140 km/h
